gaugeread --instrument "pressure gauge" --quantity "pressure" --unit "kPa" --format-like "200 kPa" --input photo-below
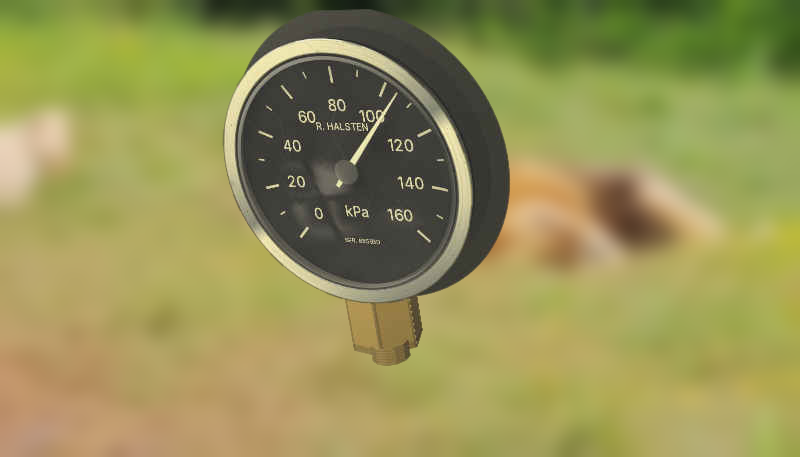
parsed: 105 kPa
